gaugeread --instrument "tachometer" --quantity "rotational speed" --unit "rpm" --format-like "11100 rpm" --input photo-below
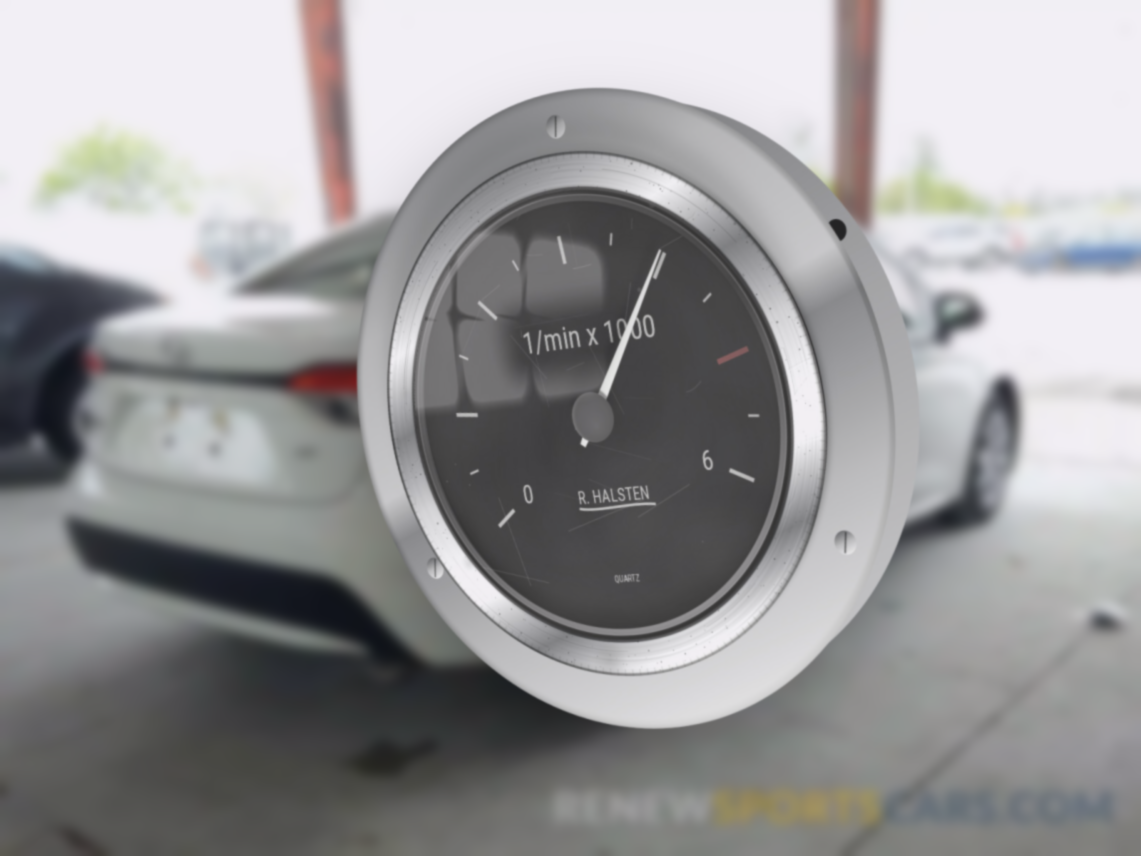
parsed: 4000 rpm
